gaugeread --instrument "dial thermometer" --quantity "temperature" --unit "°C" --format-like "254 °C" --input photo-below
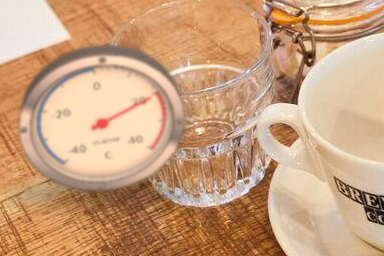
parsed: 20 °C
